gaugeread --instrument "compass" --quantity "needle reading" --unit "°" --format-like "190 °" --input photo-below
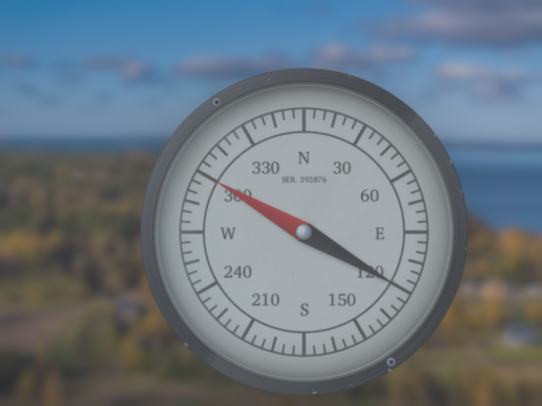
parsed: 300 °
